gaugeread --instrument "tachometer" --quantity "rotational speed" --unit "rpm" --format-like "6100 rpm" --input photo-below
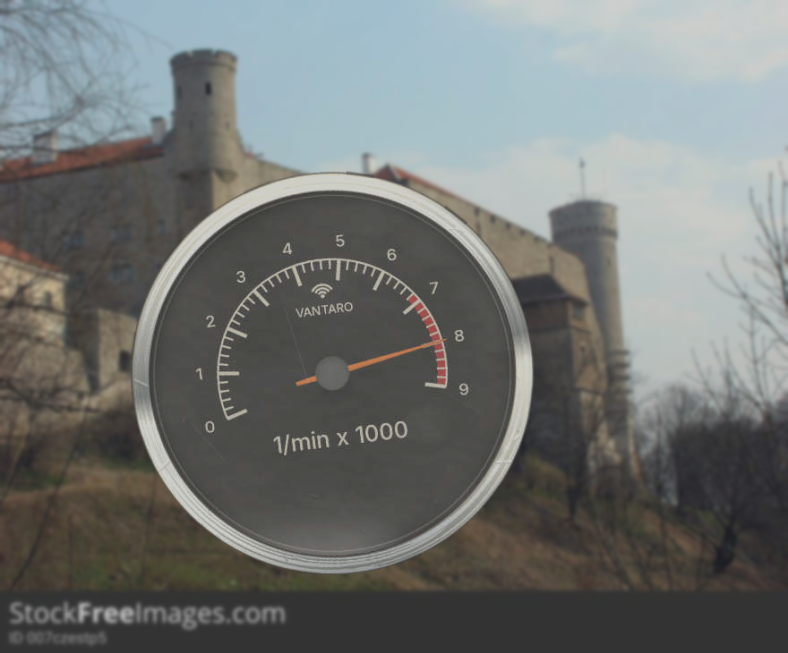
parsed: 8000 rpm
